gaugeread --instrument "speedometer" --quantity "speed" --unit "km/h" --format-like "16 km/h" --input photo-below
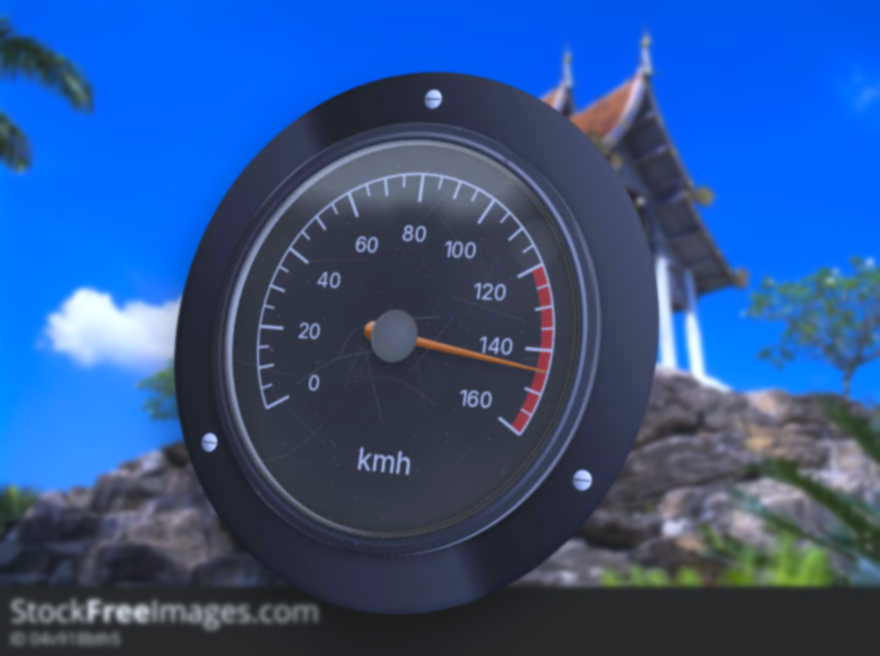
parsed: 145 km/h
